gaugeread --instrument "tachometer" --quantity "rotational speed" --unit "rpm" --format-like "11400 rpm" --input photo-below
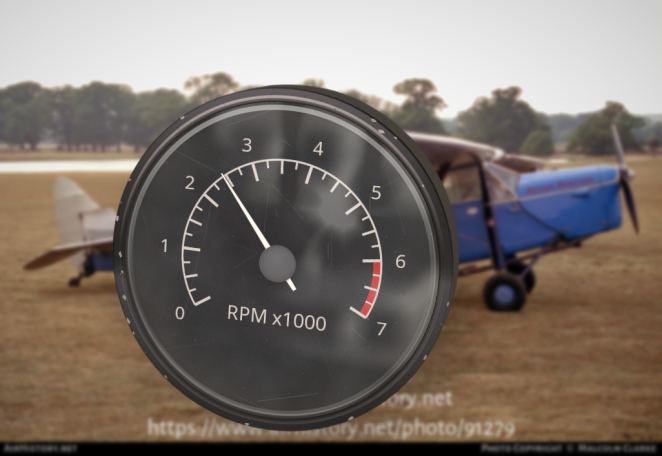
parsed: 2500 rpm
